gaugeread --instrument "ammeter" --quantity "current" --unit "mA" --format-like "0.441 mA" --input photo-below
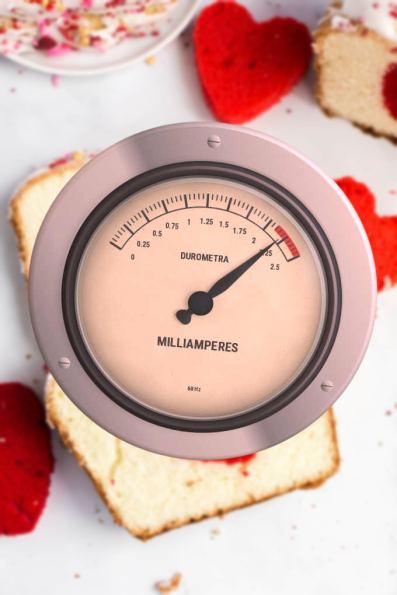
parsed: 2.2 mA
